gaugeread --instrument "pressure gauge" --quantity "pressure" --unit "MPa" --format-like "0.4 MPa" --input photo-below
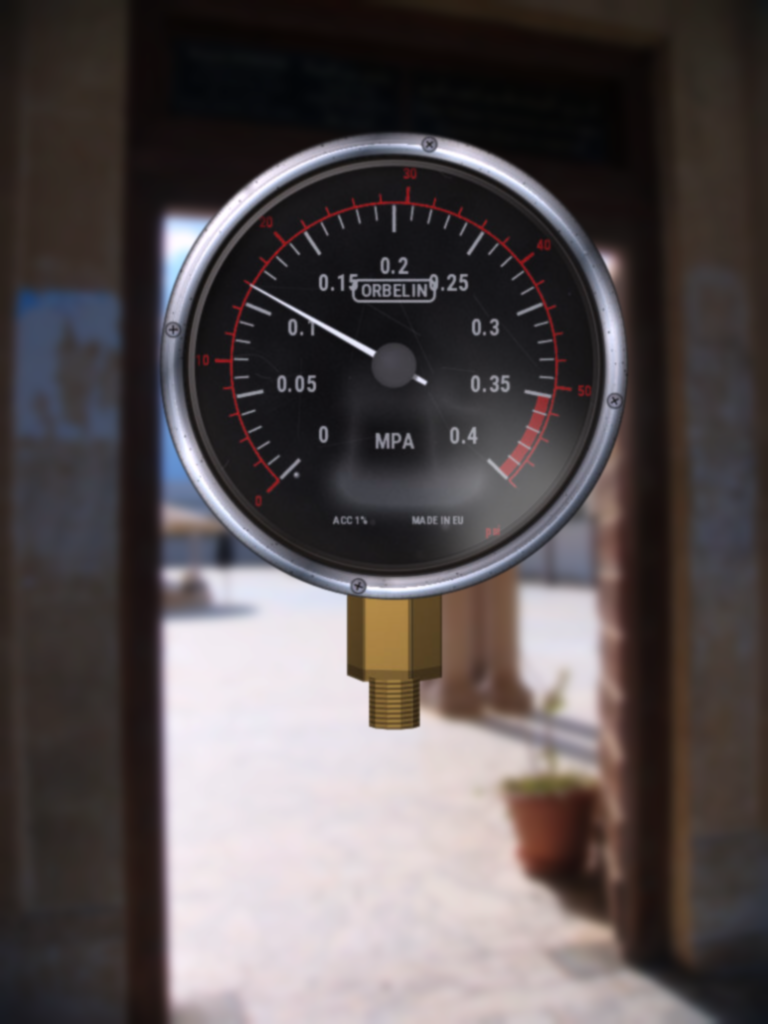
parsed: 0.11 MPa
